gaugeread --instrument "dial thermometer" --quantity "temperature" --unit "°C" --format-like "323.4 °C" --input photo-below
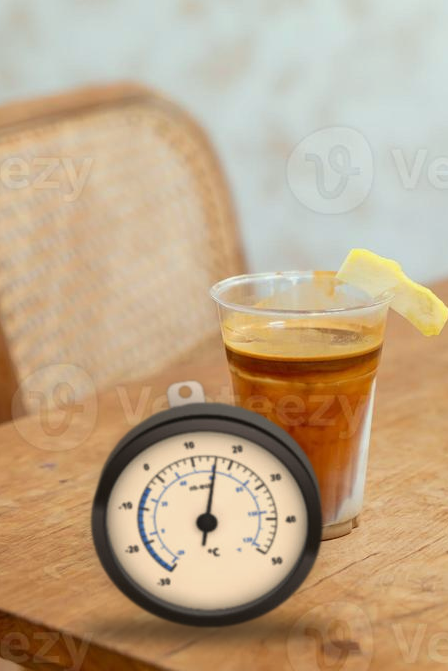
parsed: 16 °C
